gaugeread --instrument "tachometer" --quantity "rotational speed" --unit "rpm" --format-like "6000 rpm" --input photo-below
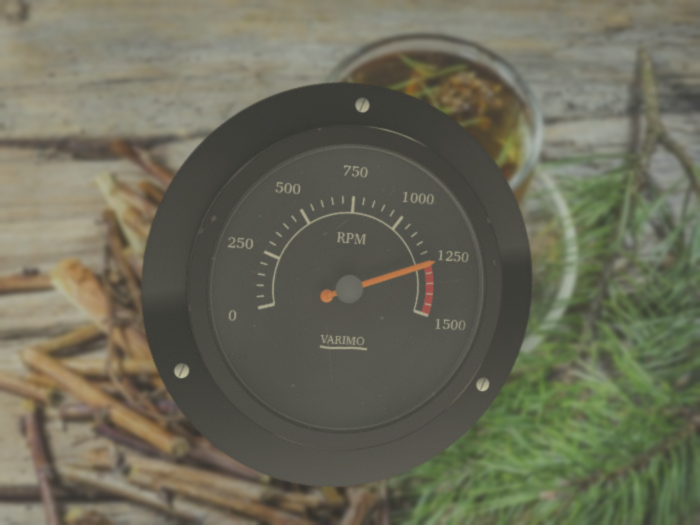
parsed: 1250 rpm
